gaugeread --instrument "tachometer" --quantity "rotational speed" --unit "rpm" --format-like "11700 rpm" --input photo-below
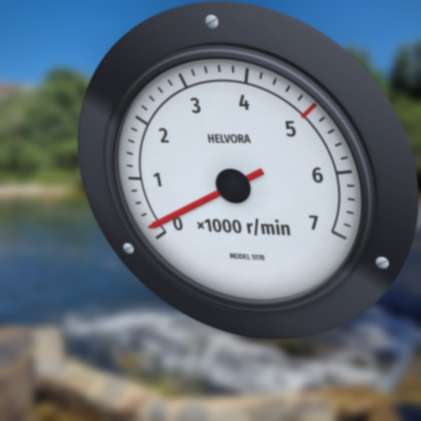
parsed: 200 rpm
